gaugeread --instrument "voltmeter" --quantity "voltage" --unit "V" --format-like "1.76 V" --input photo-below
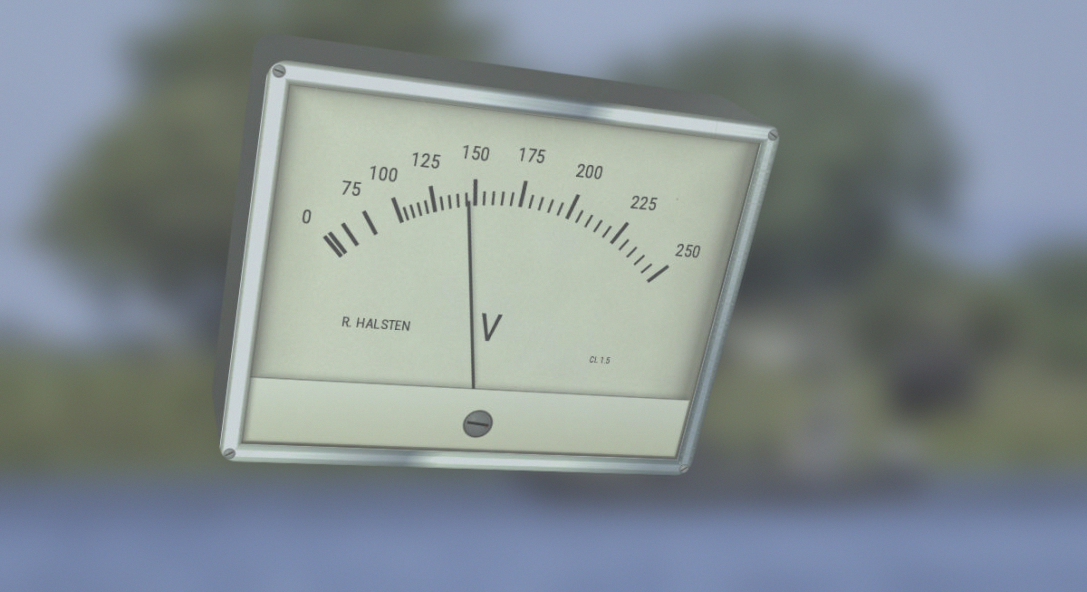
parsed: 145 V
